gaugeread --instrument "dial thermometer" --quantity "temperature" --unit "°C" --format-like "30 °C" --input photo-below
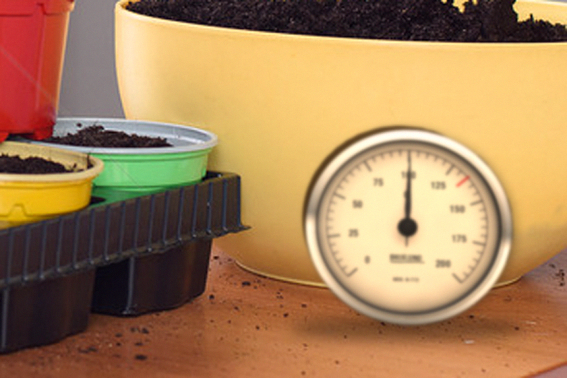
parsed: 100 °C
